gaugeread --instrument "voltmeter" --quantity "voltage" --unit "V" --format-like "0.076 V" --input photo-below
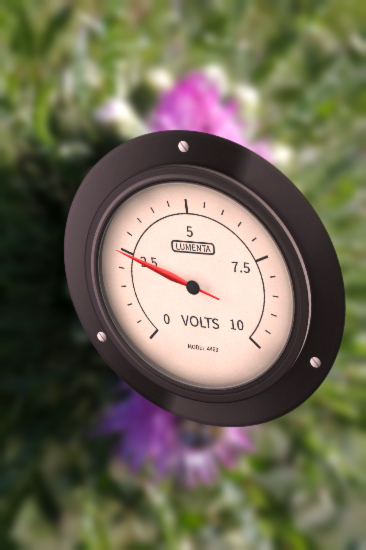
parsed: 2.5 V
